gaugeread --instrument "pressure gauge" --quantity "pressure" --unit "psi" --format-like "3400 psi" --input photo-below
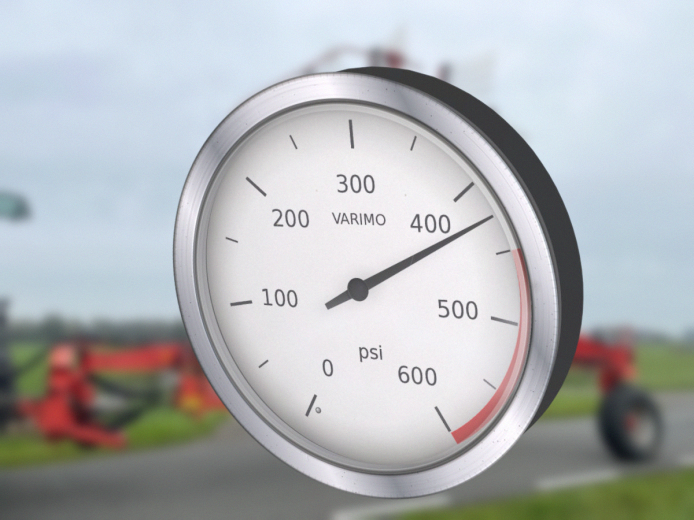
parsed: 425 psi
